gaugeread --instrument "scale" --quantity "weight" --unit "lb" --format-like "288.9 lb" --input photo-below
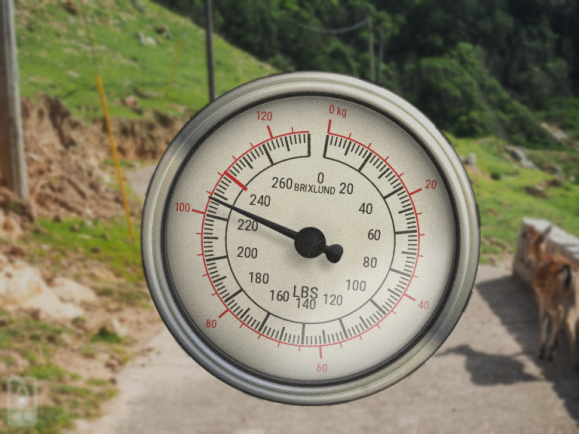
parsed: 228 lb
